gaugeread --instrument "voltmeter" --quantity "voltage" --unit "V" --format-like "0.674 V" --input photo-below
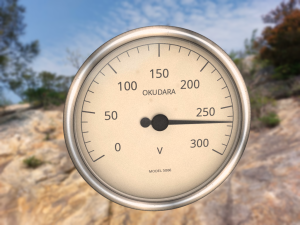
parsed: 265 V
